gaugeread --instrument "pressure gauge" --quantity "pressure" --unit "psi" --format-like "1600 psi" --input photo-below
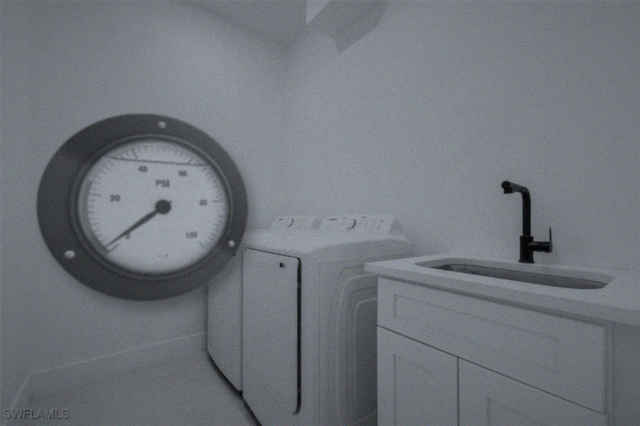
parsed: 2 psi
